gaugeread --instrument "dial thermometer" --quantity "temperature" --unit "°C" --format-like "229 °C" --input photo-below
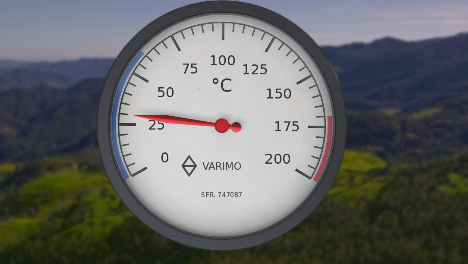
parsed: 30 °C
